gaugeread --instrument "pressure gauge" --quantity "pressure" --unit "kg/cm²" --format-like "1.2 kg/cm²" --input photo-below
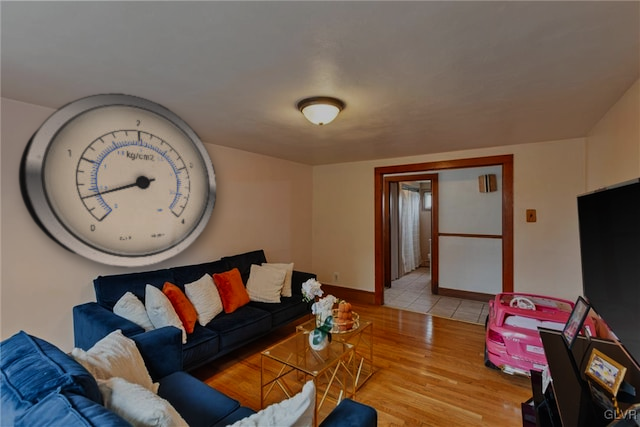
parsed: 0.4 kg/cm²
